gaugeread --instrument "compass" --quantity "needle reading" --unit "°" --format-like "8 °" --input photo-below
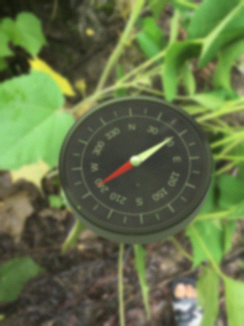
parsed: 240 °
